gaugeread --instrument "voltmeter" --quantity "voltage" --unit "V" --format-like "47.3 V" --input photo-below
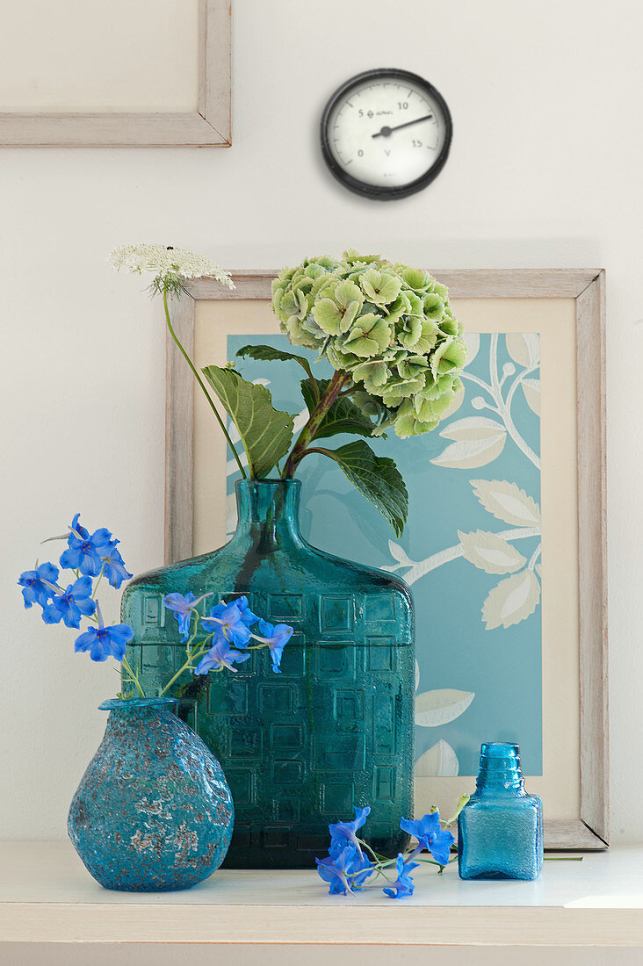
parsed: 12.5 V
